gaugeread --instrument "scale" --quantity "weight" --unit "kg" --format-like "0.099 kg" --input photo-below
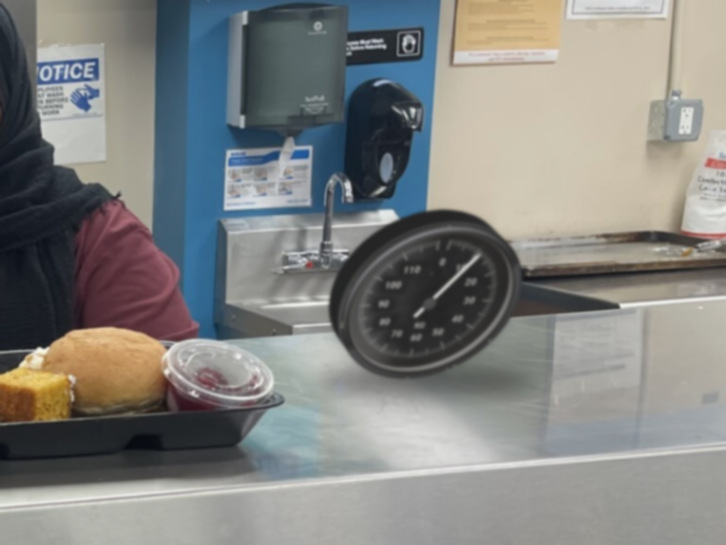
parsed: 10 kg
